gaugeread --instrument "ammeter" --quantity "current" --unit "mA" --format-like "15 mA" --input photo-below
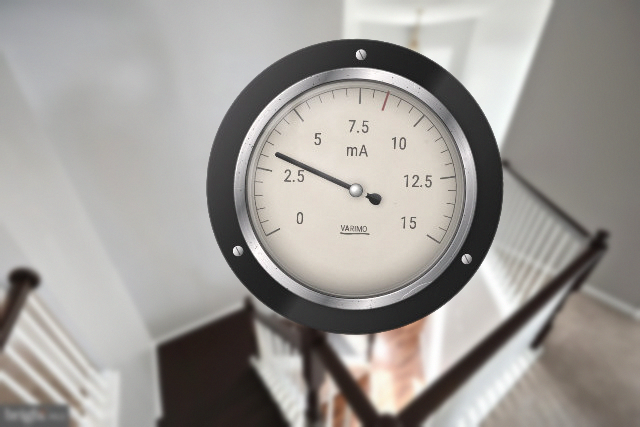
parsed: 3.25 mA
